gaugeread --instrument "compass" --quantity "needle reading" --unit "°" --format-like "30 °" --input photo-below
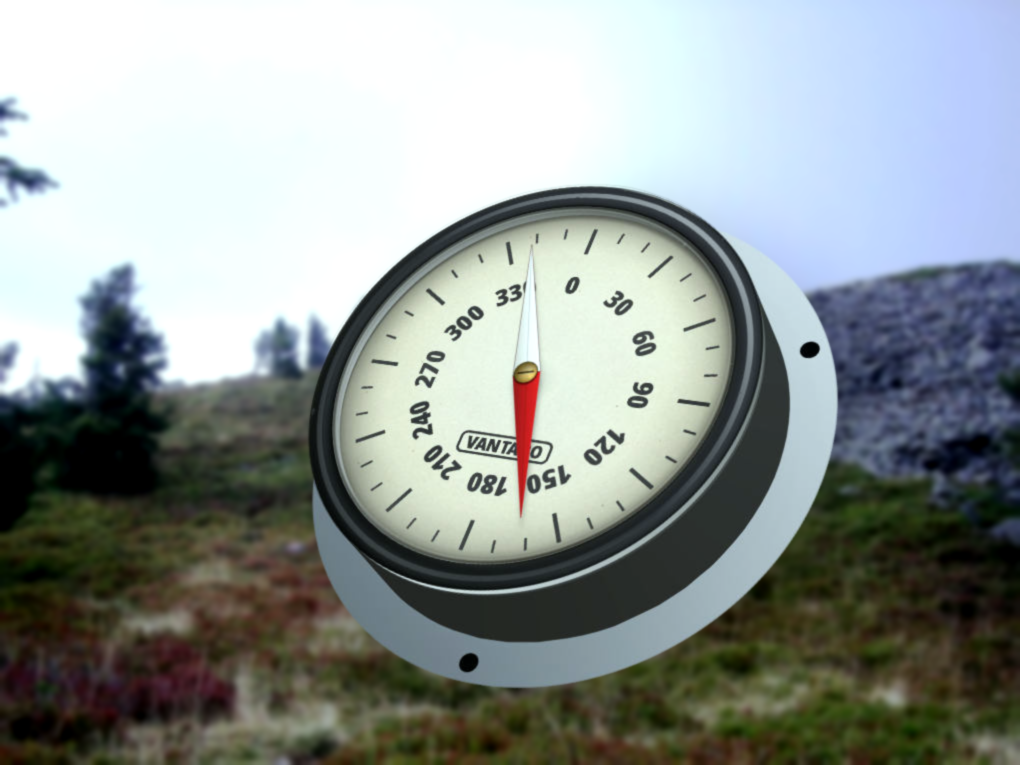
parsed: 160 °
